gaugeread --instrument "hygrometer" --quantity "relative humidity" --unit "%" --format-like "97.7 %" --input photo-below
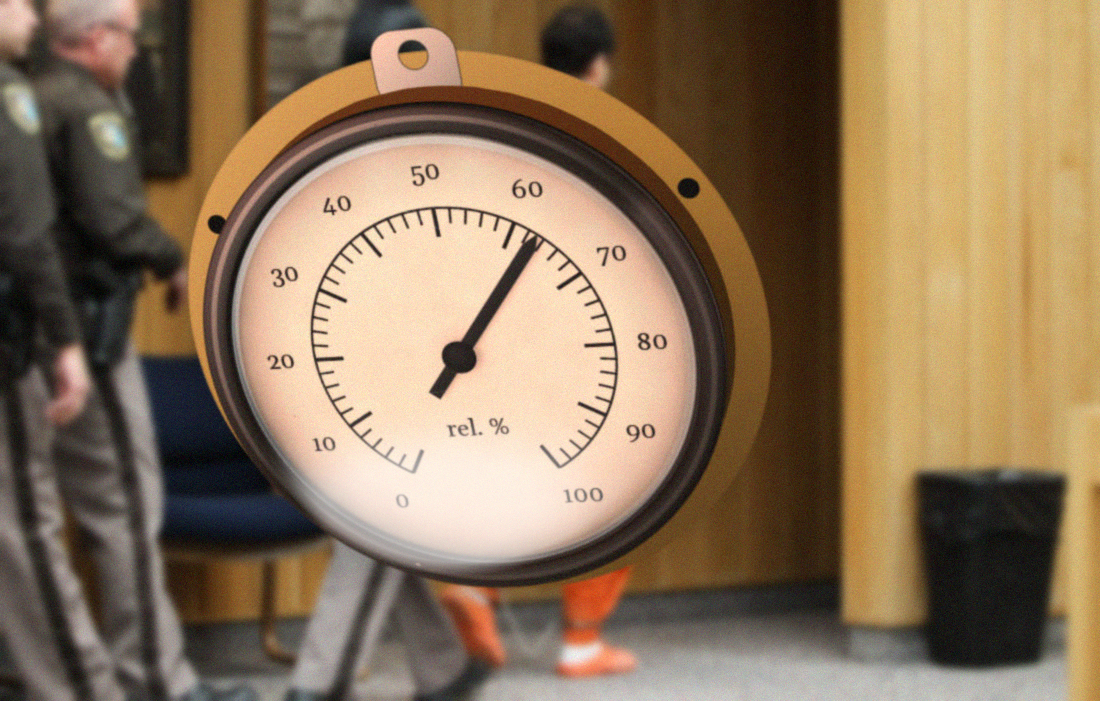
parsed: 63 %
